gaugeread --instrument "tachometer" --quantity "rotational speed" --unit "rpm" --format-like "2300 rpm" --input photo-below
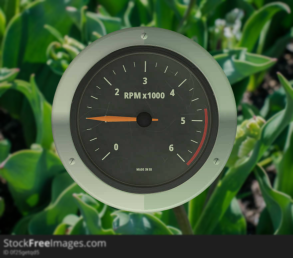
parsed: 1000 rpm
